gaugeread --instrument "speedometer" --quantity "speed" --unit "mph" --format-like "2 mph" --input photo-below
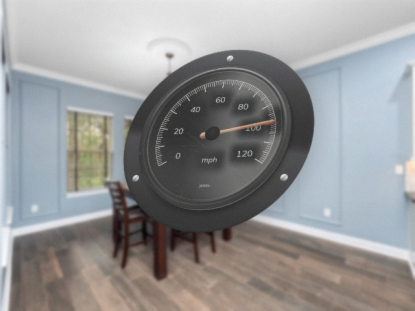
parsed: 100 mph
